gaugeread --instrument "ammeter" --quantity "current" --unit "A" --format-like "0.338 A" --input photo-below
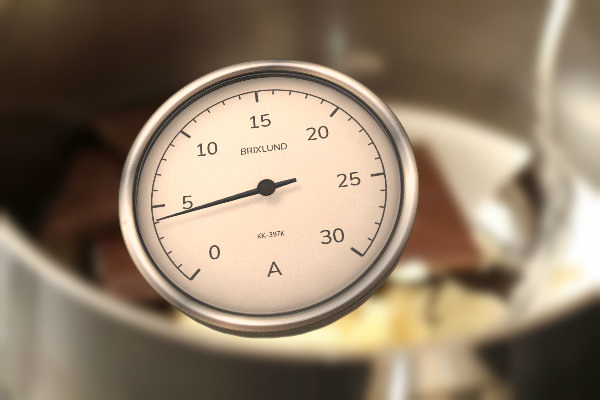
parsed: 4 A
